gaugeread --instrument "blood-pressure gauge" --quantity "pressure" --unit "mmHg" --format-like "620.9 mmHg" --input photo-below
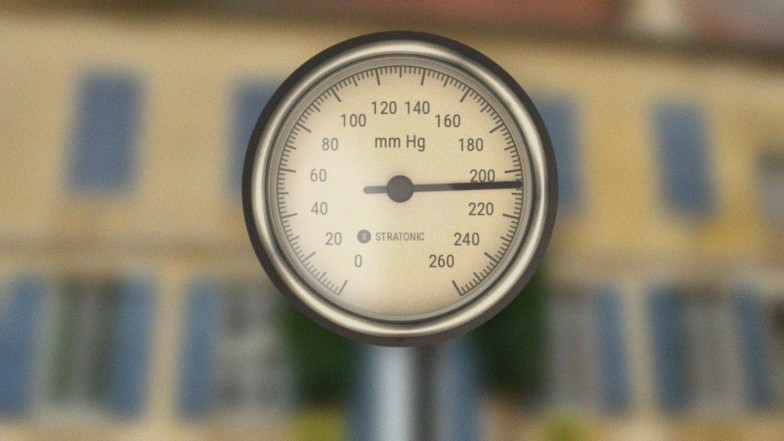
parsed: 206 mmHg
